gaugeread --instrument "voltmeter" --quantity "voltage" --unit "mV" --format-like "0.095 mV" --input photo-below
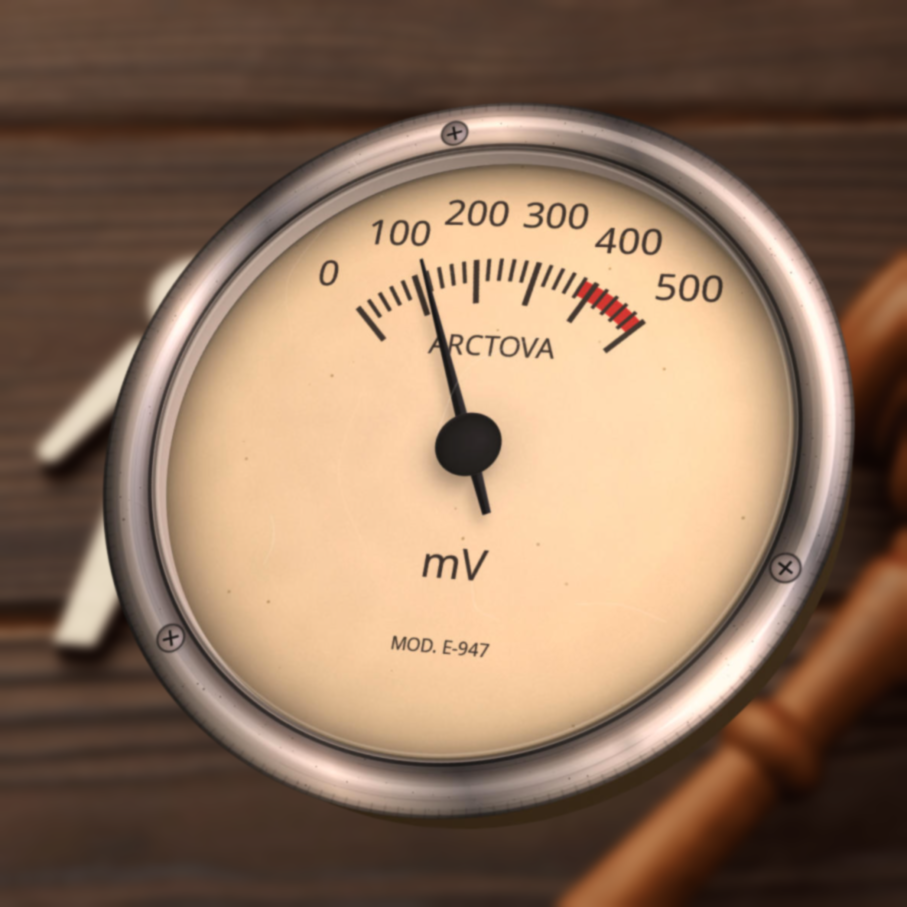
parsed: 120 mV
